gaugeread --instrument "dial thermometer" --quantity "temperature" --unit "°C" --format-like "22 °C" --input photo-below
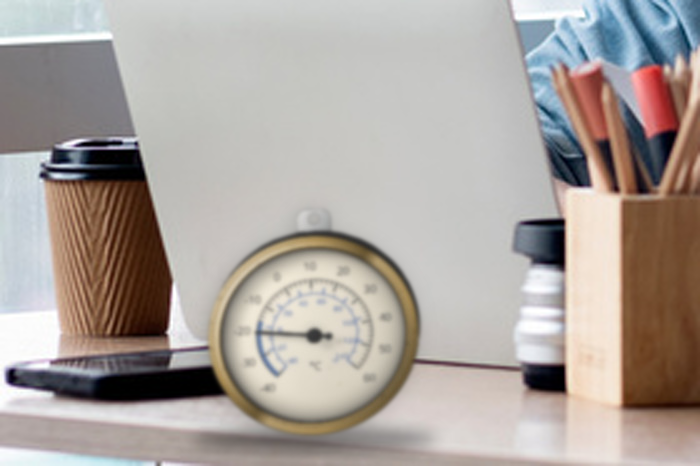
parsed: -20 °C
